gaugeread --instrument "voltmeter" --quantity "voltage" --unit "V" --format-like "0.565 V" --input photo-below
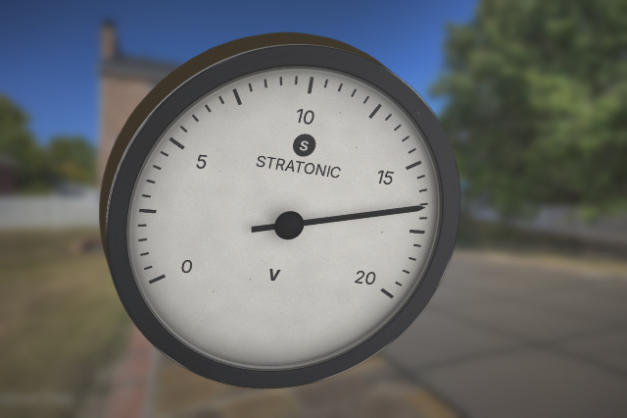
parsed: 16.5 V
